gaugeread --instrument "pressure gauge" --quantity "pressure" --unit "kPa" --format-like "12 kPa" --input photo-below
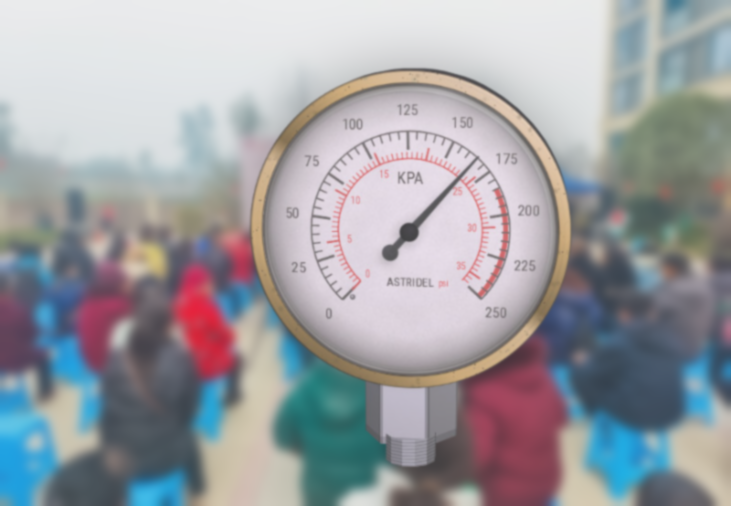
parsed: 165 kPa
